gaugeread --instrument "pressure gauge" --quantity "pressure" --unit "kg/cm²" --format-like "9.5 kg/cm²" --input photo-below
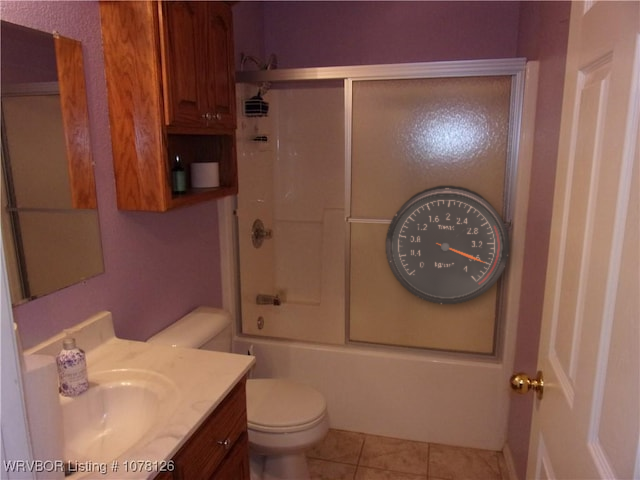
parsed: 3.6 kg/cm²
